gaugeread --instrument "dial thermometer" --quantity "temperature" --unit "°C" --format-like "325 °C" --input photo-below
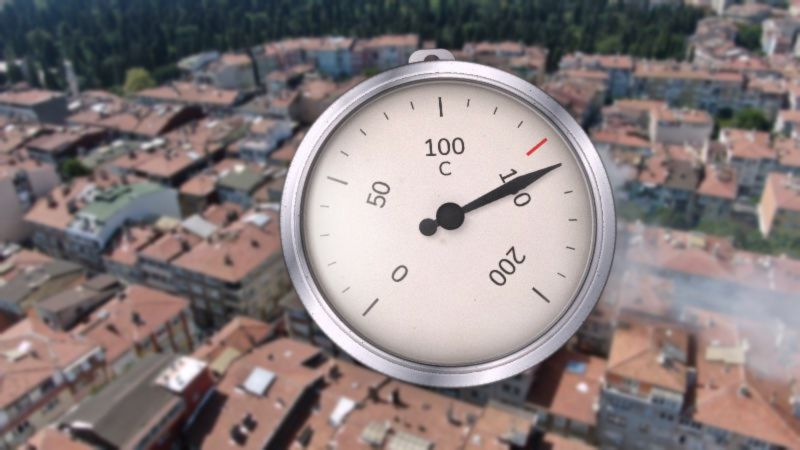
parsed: 150 °C
